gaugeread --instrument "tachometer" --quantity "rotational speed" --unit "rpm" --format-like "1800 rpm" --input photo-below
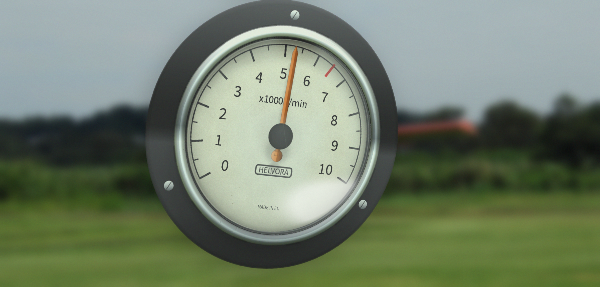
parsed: 5250 rpm
